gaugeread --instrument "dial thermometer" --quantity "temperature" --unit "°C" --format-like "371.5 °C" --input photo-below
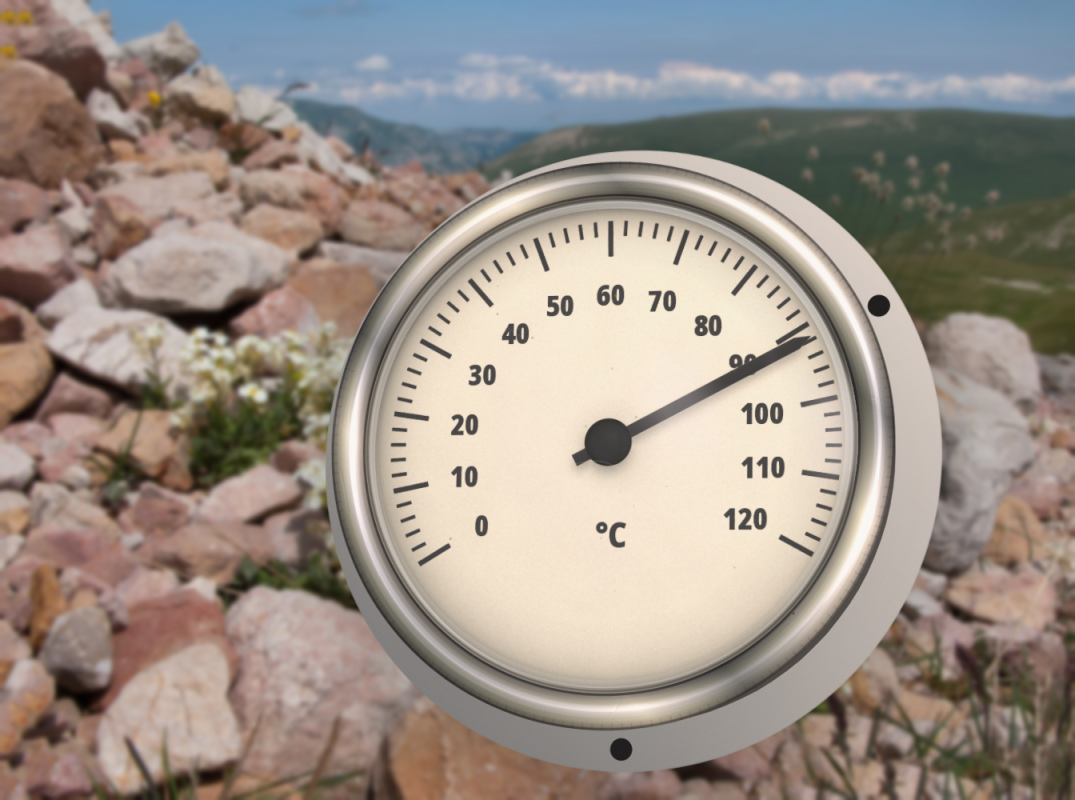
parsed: 92 °C
